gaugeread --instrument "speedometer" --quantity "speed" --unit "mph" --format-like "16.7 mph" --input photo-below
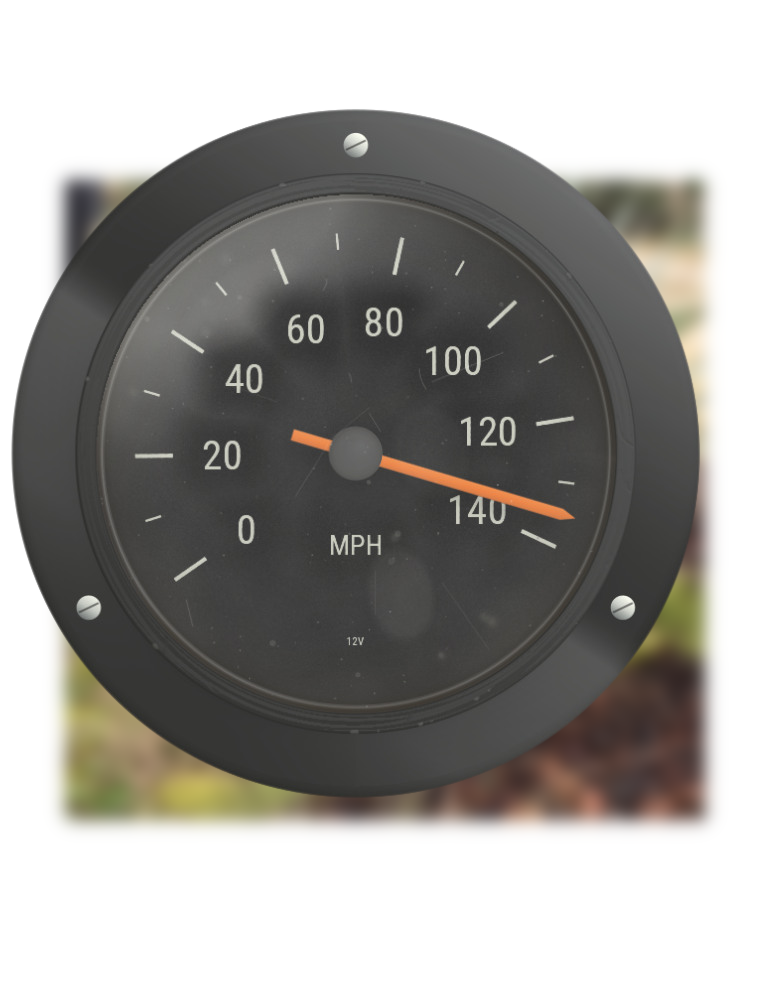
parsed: 135 mph
